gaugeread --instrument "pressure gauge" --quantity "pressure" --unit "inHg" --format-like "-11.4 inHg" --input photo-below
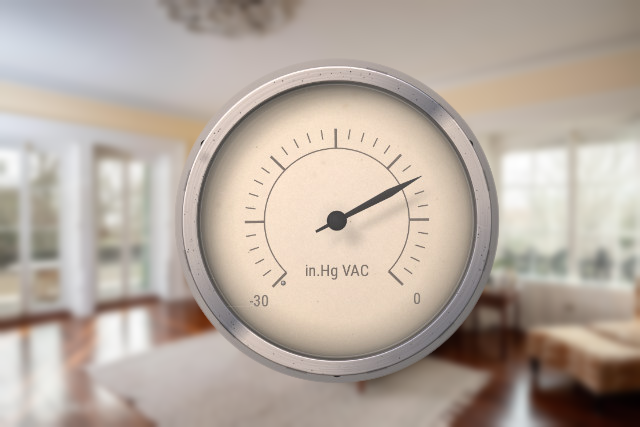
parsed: -8 inHg
